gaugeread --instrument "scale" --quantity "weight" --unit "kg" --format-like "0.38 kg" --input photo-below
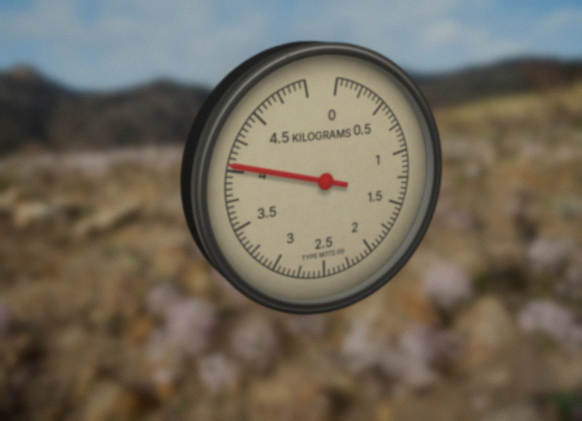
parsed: 4.05 kg
